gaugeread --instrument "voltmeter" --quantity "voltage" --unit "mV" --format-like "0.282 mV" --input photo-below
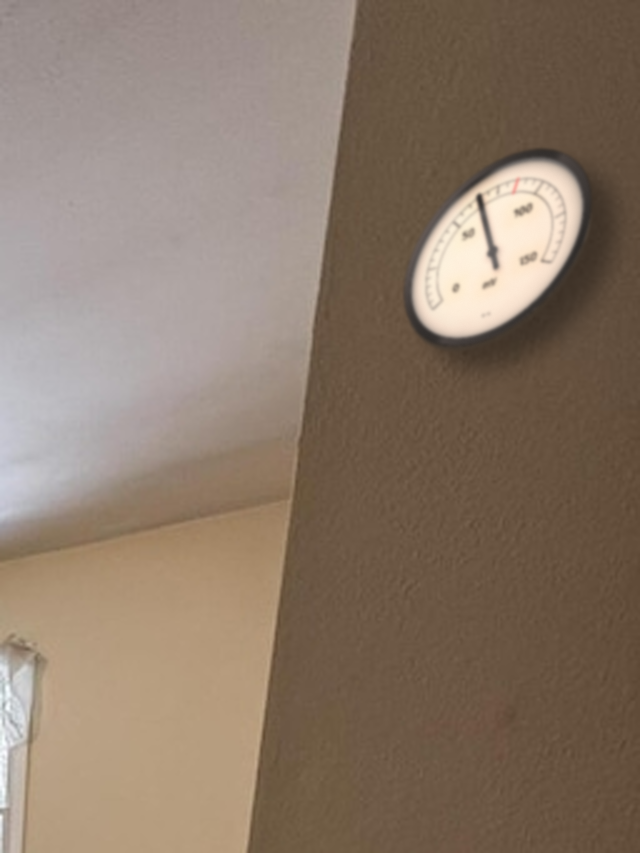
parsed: 65 mV
